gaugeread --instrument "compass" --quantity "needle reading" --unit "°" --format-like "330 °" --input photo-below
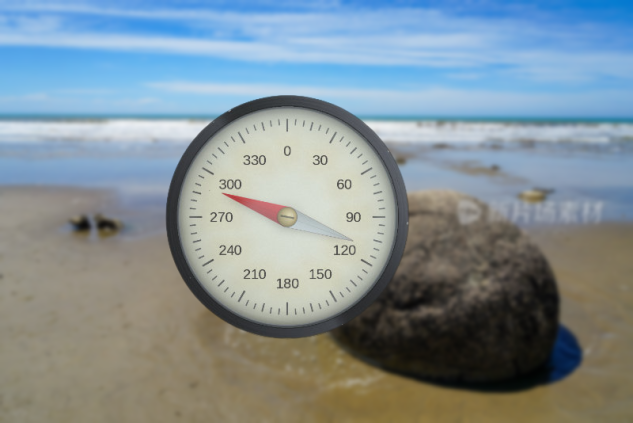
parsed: 290 °
